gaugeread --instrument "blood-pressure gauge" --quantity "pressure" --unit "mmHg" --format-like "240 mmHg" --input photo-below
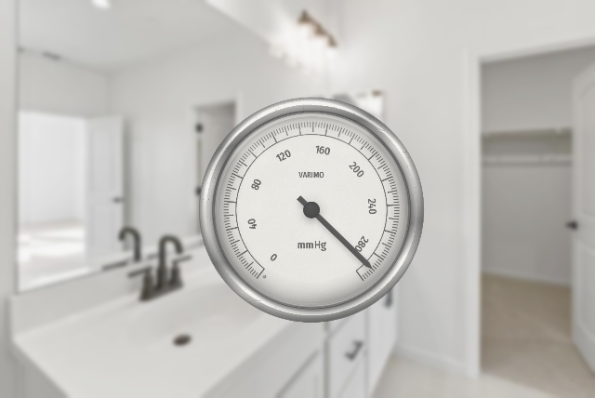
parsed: 290 mmHg
